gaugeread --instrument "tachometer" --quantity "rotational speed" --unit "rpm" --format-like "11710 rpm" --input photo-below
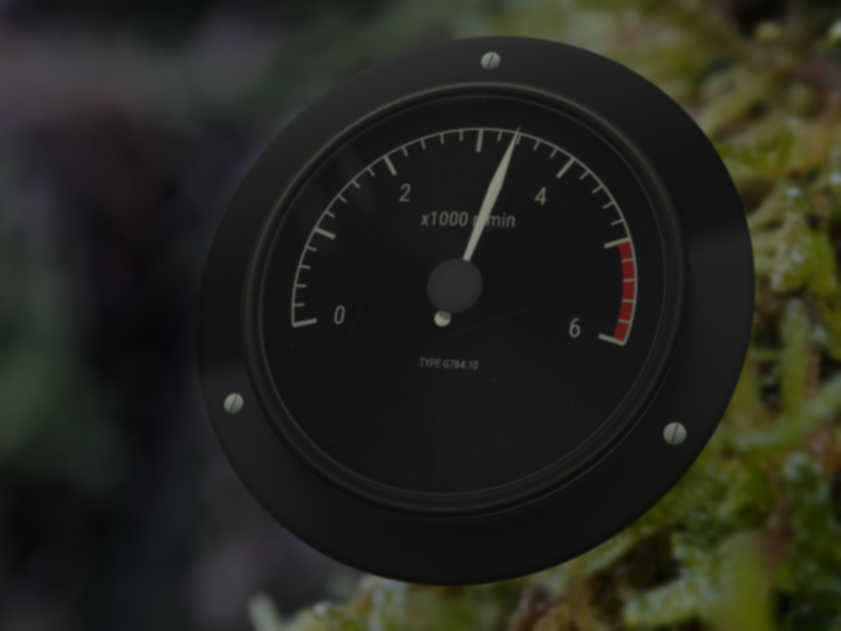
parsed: 3400 rpm
